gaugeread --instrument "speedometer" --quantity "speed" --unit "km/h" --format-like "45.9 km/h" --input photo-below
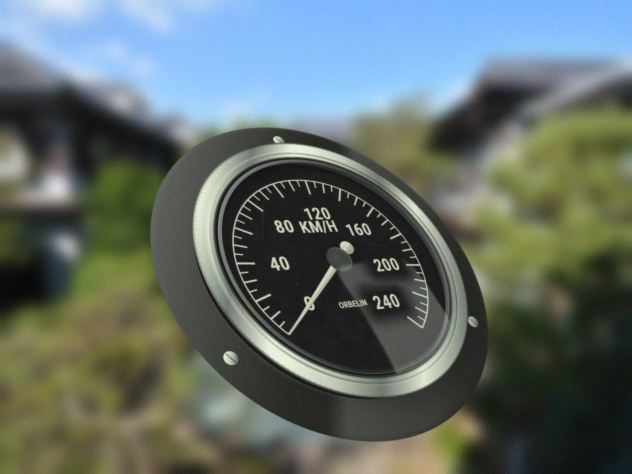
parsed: 0 km/h
